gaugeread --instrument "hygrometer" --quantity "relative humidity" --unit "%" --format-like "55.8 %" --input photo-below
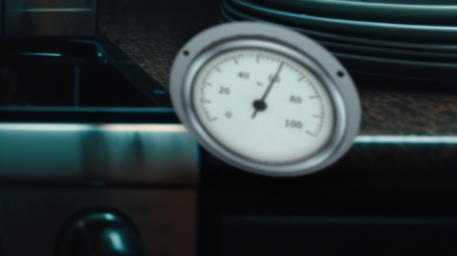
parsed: 60 %
